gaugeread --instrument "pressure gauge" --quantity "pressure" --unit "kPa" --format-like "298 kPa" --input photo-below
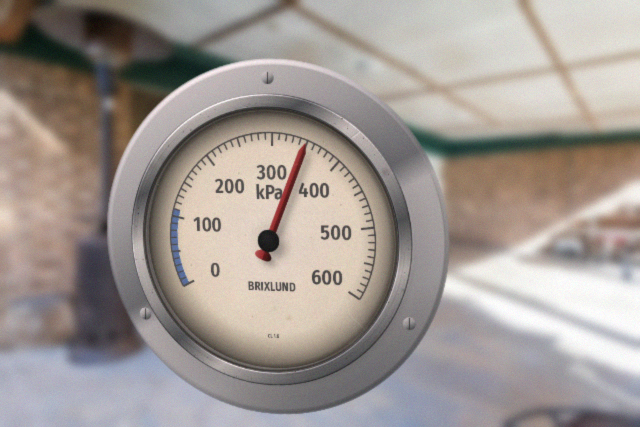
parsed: 350 kPa
